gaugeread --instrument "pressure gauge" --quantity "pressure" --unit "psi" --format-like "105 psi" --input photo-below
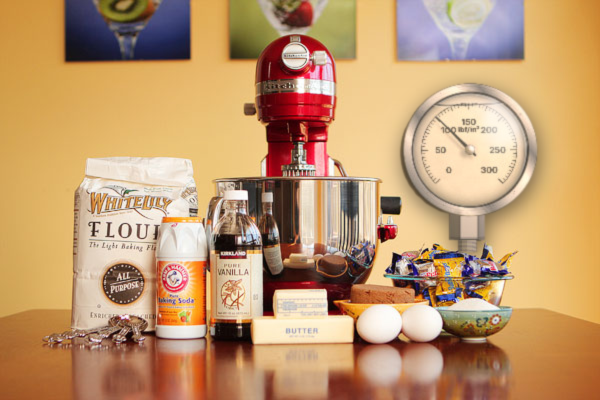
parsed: 100 psi
